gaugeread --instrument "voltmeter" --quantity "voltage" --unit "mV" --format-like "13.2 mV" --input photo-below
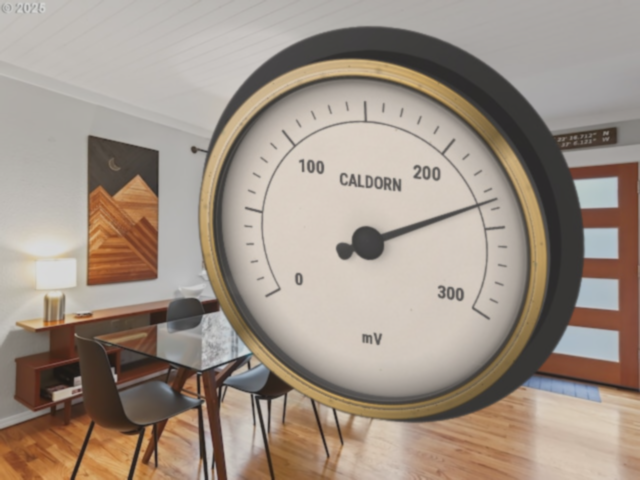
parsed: 235 mV
